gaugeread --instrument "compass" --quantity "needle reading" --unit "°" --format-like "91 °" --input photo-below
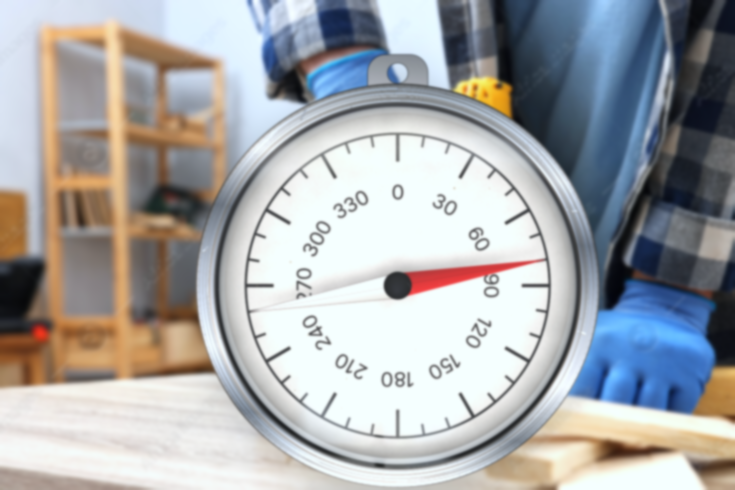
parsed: 80 °
